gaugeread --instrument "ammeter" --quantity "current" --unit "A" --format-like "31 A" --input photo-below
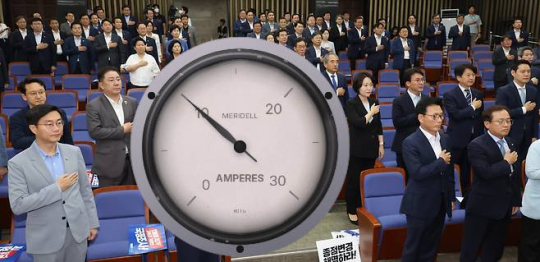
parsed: 10 A
